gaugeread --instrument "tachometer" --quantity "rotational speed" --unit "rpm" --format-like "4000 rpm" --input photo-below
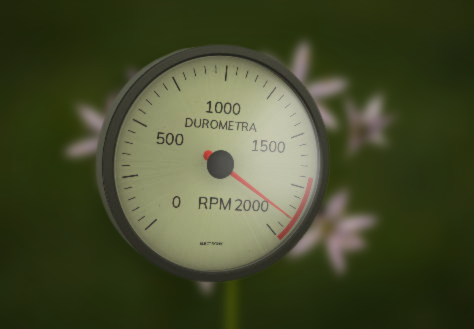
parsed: 1900 rpm
